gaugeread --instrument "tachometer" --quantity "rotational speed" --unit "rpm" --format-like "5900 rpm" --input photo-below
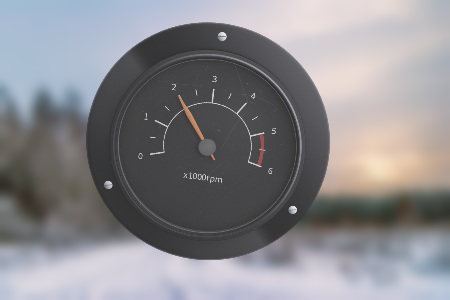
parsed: 2000 rpm
